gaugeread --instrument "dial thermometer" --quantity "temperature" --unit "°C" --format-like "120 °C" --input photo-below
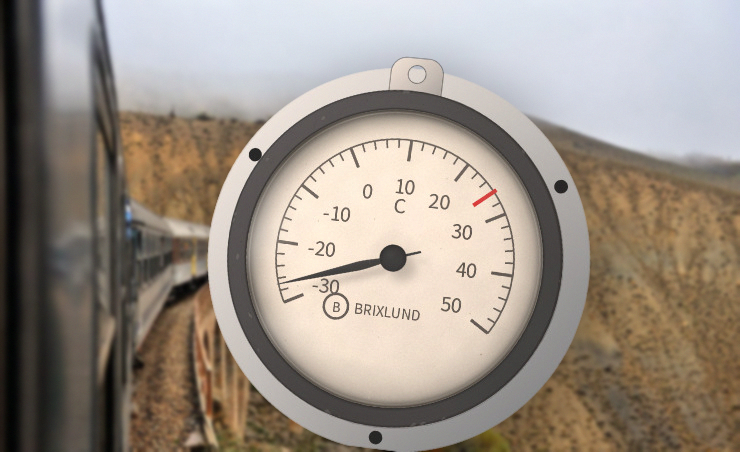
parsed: -27 °C
